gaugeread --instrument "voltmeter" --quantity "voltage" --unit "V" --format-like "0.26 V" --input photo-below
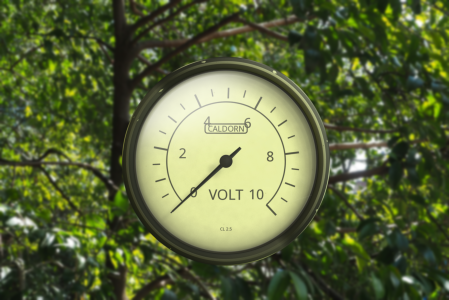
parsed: 0 V
